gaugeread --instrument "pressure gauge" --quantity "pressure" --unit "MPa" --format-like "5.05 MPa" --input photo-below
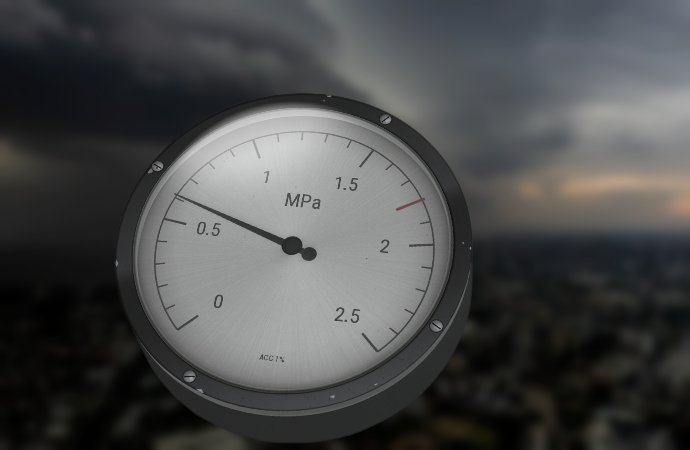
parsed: 0.6 MPa
